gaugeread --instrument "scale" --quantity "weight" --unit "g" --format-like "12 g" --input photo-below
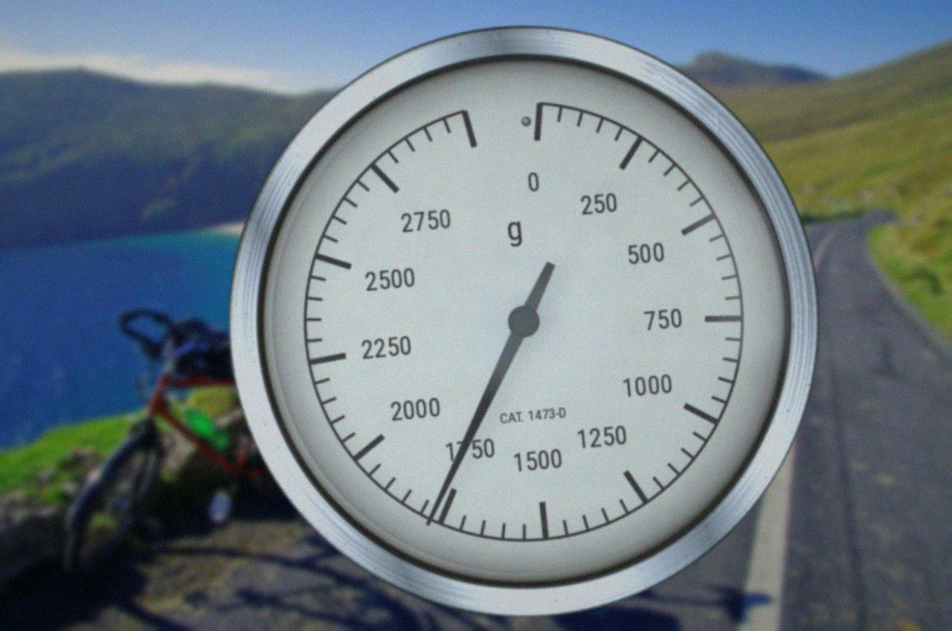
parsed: 1775 g
